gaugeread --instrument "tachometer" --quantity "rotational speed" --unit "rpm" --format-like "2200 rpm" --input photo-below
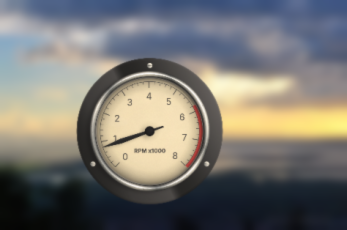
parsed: 800 rpm
